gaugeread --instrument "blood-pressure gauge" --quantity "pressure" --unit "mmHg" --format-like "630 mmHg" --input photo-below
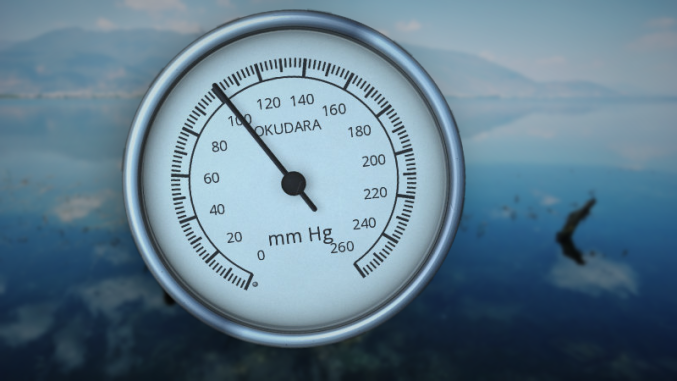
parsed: 102 mmHg
